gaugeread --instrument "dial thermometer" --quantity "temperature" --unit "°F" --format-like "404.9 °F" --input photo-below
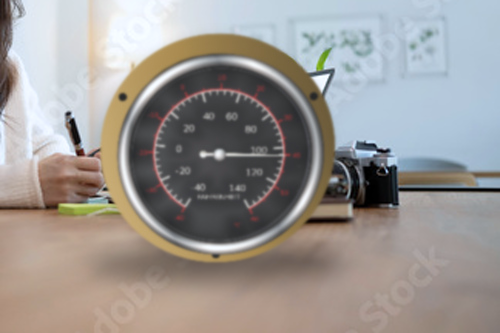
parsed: 104 °F
